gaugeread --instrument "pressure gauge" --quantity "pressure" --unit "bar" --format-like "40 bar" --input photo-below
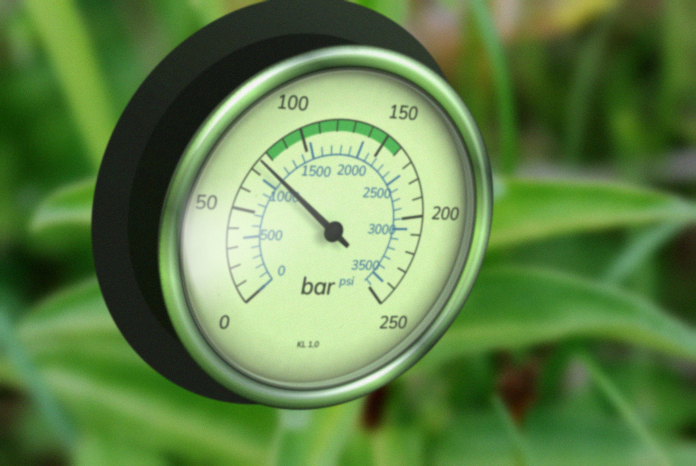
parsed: 75 bar
